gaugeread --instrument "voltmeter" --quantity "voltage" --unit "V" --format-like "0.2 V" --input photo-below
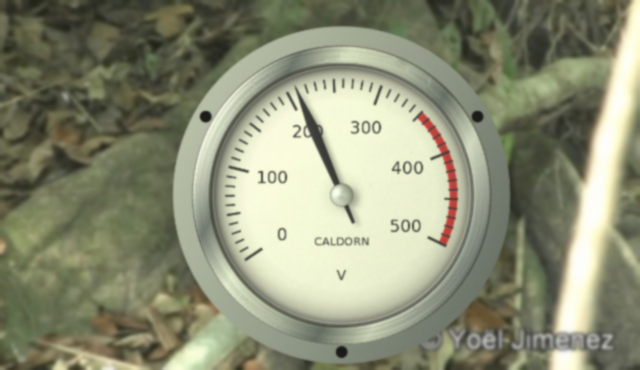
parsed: 210 V
